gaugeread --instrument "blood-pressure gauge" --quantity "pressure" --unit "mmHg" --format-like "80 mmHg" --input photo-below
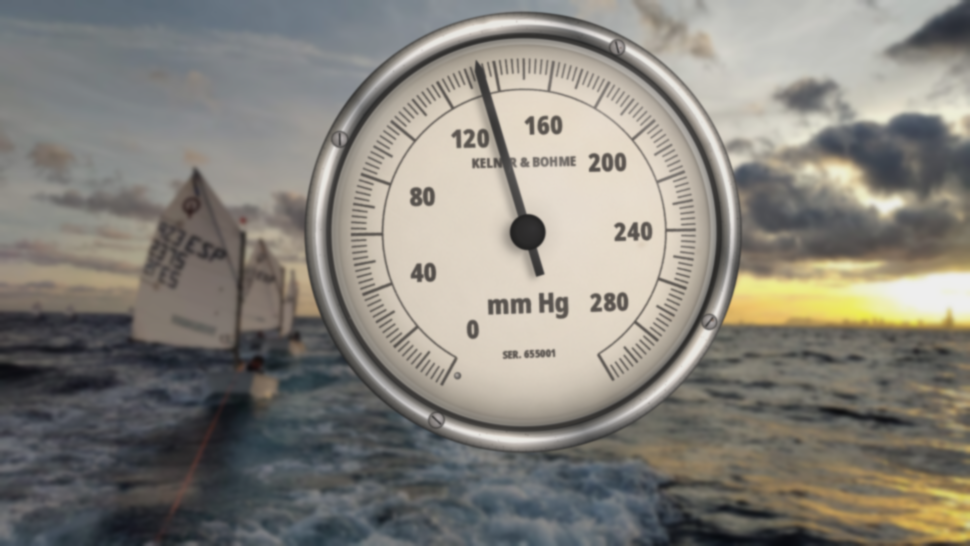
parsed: 134 mmHg
